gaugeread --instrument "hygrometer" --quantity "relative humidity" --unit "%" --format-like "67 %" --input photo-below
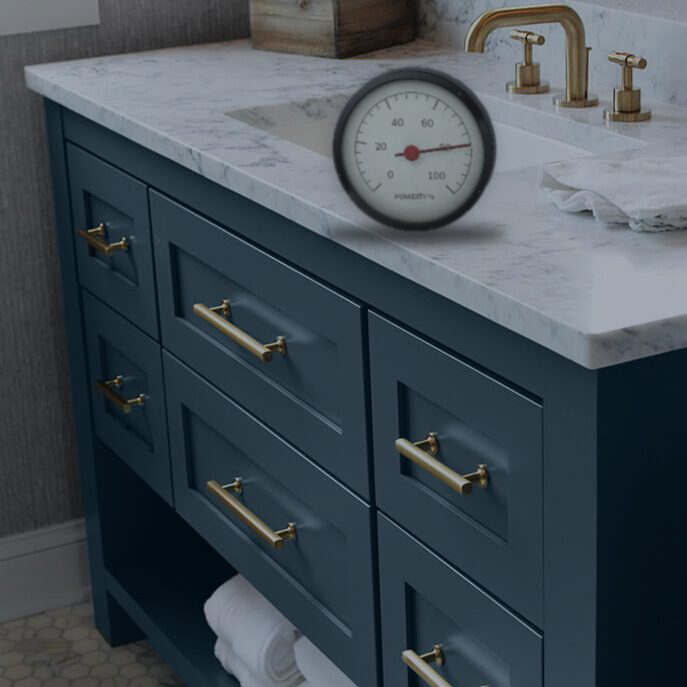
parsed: 80 %
